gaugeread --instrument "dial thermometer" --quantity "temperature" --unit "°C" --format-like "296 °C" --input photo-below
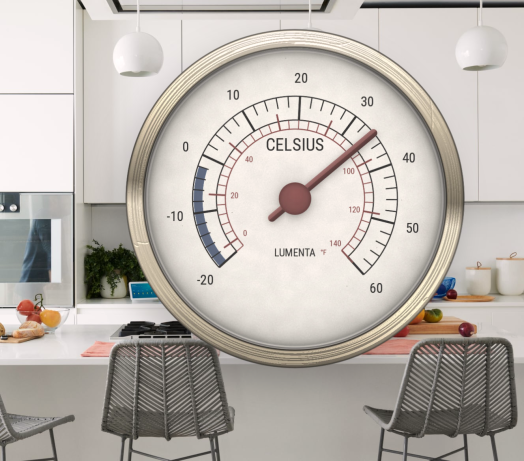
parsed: 34 °C
